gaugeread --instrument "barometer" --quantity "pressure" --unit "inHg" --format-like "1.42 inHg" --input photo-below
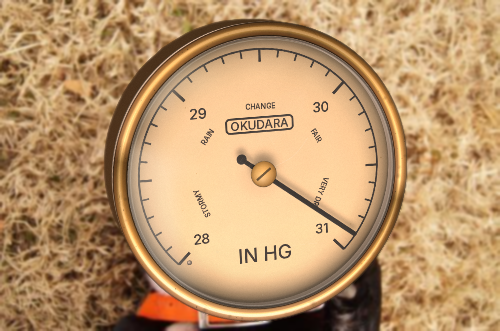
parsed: 30.9 inHg
